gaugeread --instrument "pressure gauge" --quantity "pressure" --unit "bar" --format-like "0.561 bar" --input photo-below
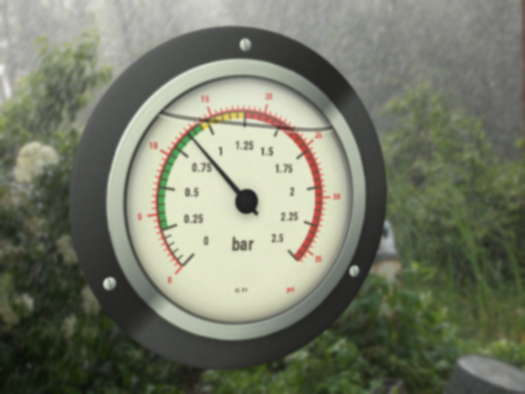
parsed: 0.85 bar
